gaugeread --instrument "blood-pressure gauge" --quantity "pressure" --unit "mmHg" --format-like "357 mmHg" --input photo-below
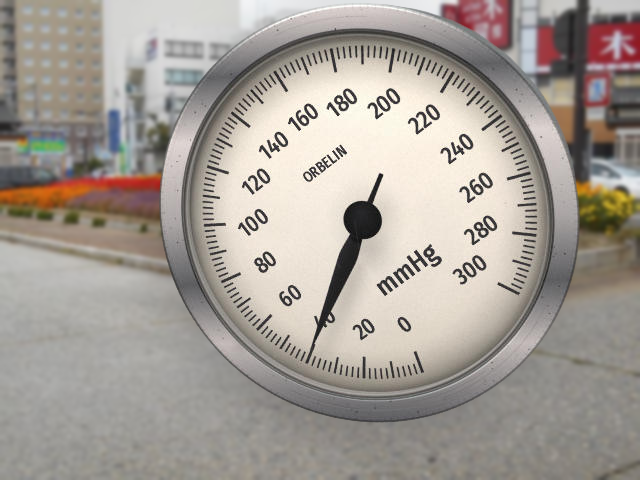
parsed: 40 mmHg
